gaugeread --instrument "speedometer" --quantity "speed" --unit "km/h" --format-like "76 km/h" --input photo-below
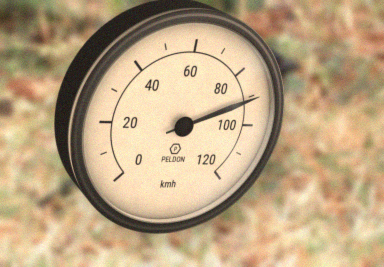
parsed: 90 km/h
